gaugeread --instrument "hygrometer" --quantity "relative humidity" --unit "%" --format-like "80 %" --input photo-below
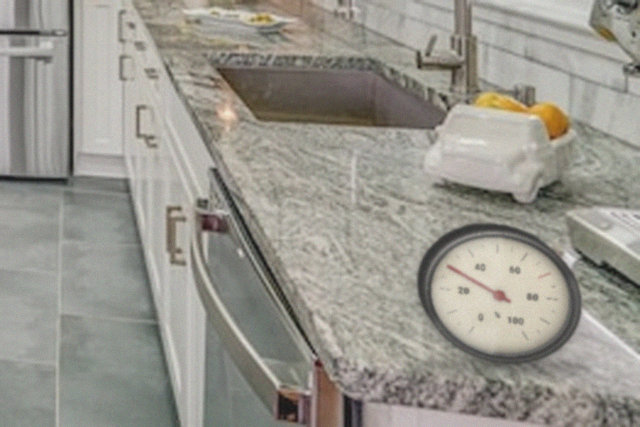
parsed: 30 %
